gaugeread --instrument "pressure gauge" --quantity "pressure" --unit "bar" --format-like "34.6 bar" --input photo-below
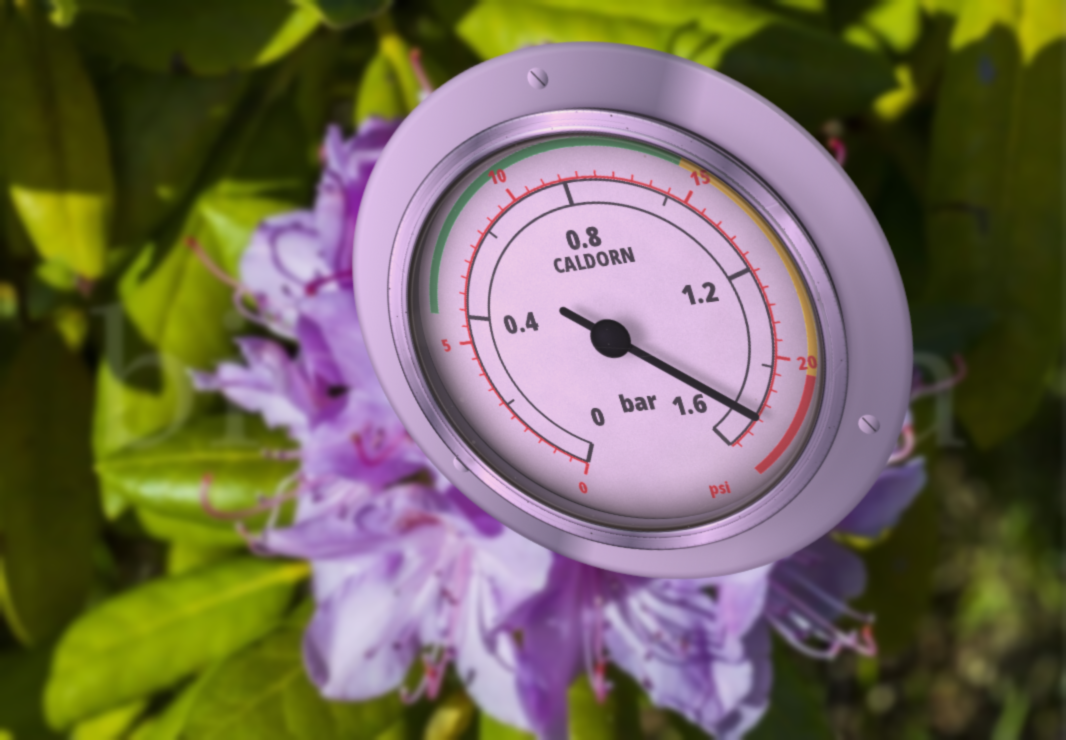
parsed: 1.5 bar
